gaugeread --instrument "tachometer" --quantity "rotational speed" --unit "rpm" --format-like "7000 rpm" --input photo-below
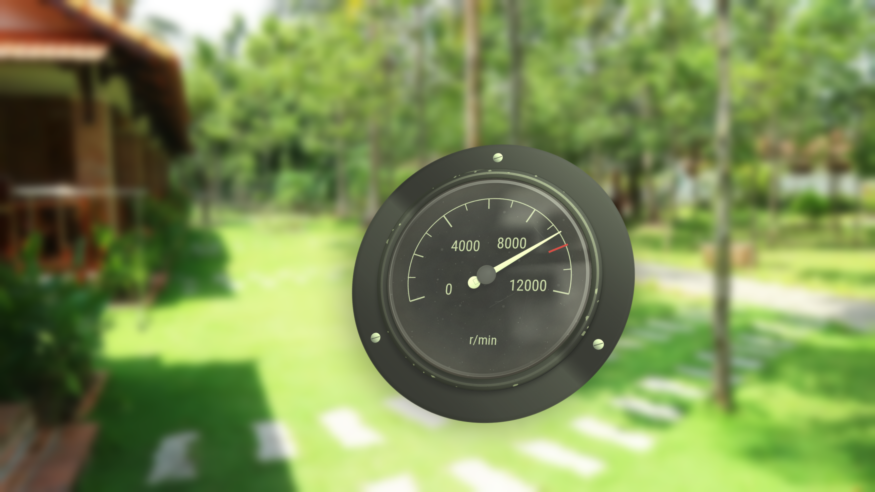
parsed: 9500 rpm
